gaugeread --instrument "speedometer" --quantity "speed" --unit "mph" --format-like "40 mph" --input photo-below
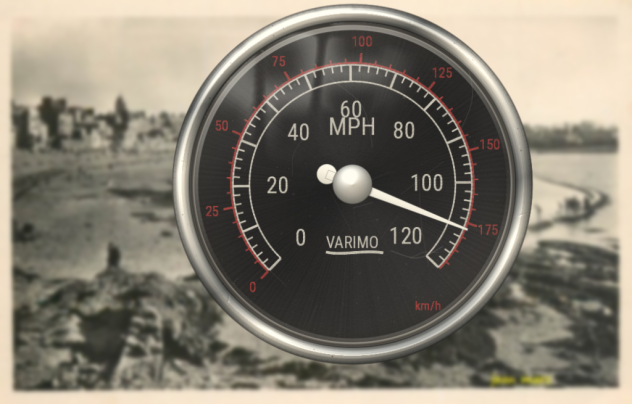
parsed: 110 mph
